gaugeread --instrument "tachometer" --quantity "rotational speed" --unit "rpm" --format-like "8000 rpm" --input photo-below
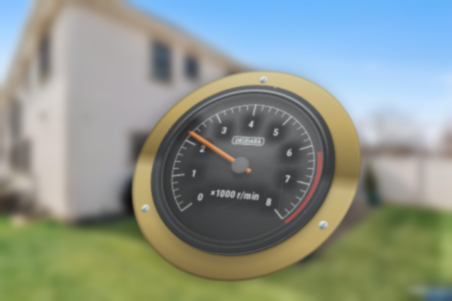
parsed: 2200 rpm
